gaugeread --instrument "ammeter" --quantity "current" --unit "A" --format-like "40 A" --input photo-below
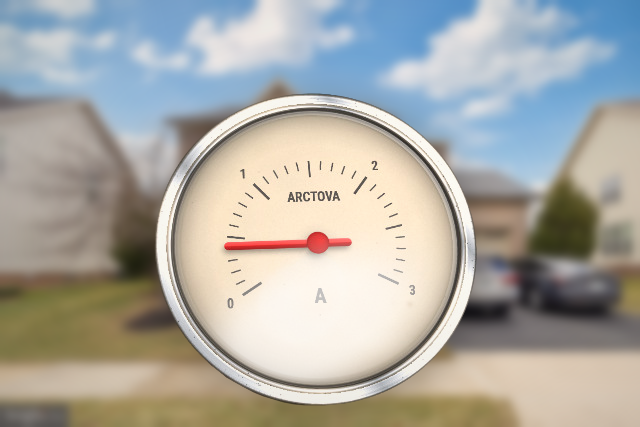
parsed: 0.4 A
